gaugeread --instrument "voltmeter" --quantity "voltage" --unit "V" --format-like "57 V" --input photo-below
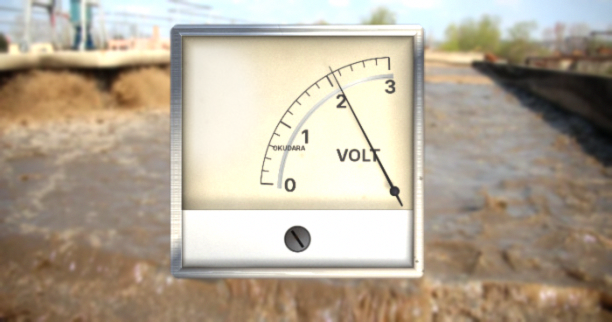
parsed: 2.1 V
